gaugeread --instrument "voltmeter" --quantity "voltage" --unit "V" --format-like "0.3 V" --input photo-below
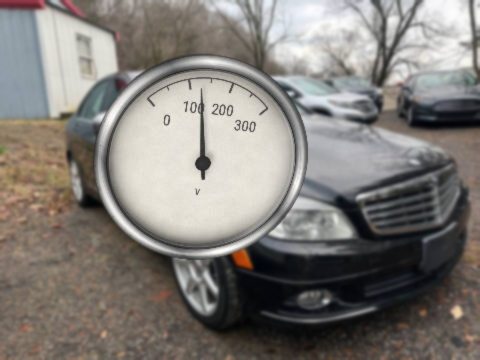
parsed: 125 V
